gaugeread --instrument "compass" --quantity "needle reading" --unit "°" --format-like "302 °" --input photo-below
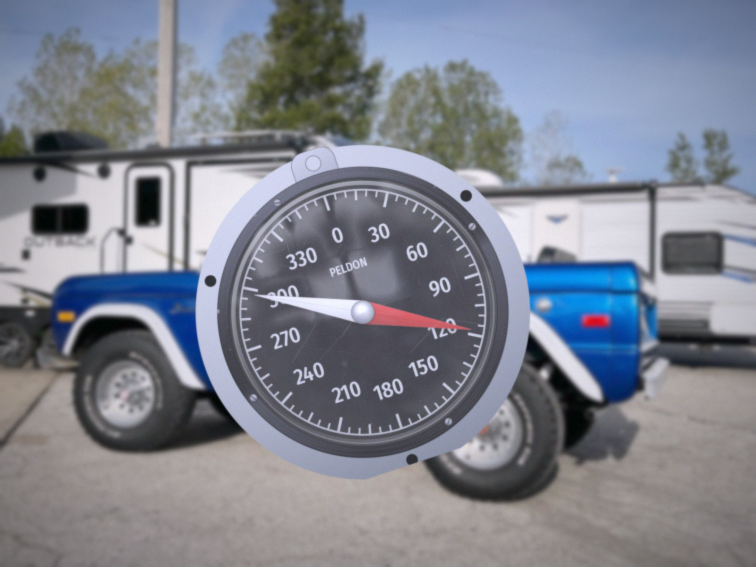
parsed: 117.5 °
